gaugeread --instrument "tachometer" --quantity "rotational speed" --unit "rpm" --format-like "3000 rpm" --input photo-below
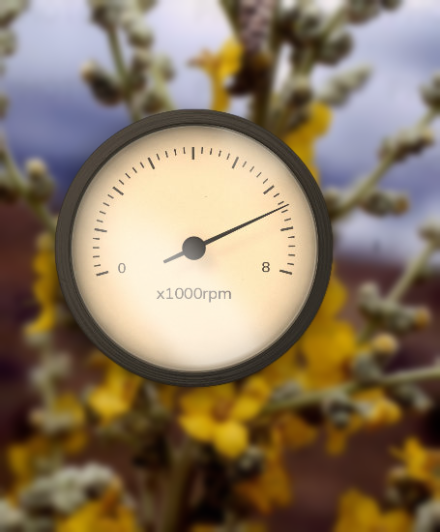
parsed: 6500 rpm
